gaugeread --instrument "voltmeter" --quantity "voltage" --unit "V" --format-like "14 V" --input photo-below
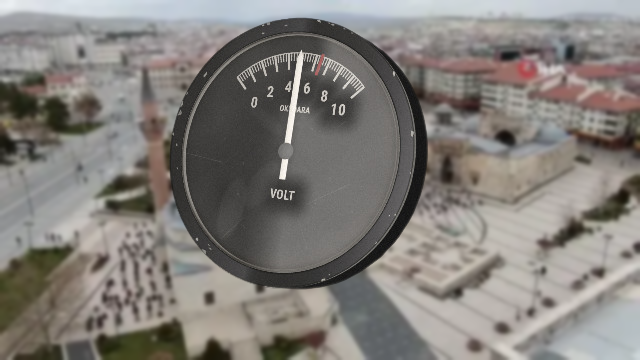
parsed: 5 V
